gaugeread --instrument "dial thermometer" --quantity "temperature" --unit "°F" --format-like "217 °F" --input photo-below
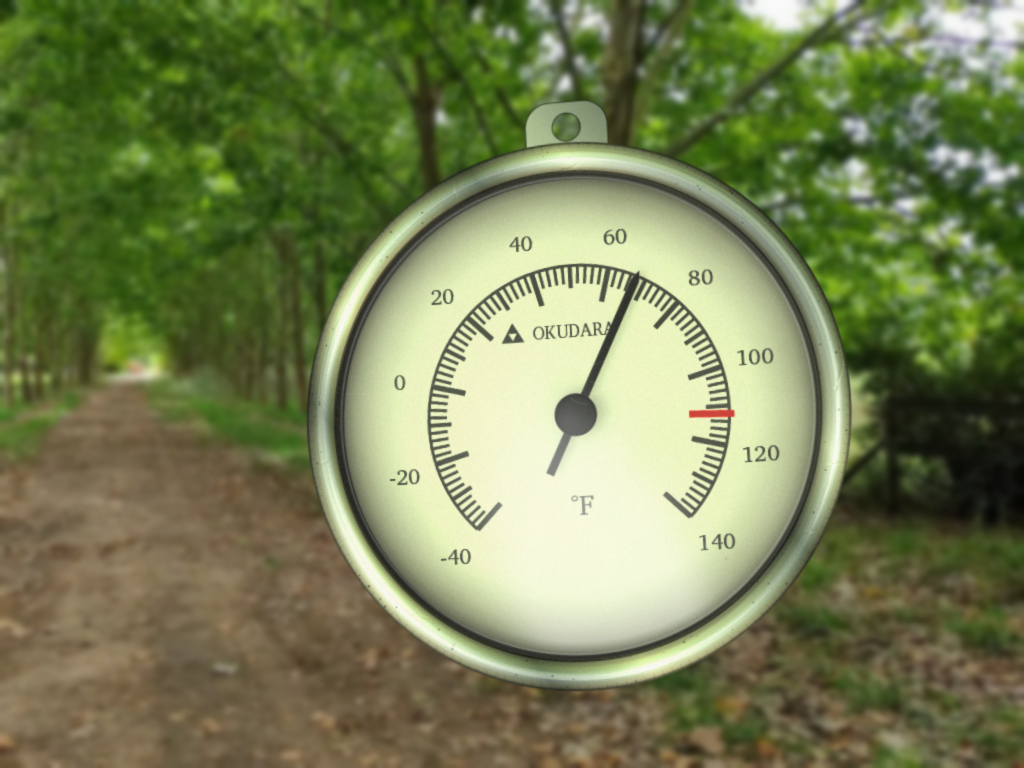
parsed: 68 °F
